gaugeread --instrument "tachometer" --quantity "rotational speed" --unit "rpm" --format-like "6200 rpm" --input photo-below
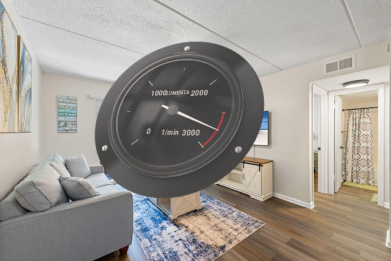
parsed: 2750 rpm
